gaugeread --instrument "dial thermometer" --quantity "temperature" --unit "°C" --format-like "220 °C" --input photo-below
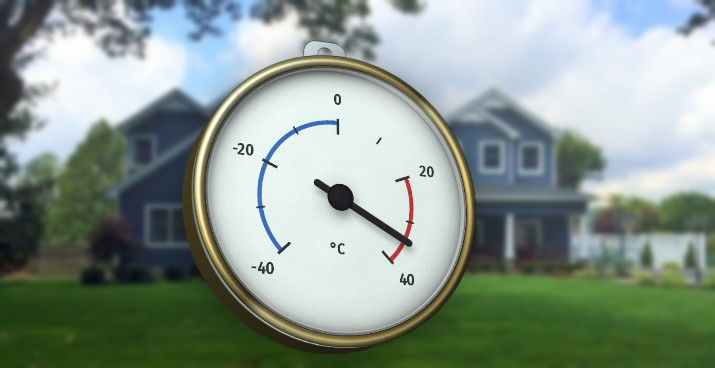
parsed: 35 °C
